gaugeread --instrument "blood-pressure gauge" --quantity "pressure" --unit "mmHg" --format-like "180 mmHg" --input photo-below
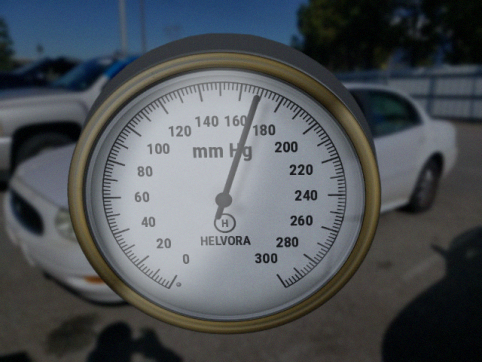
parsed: 168 mmHg
